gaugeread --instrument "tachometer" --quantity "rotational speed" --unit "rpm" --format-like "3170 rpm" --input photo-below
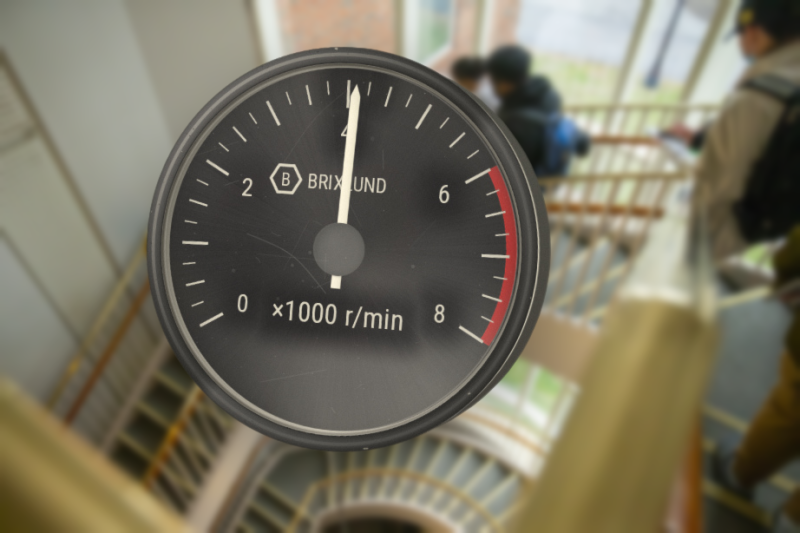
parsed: 4125 rpm
